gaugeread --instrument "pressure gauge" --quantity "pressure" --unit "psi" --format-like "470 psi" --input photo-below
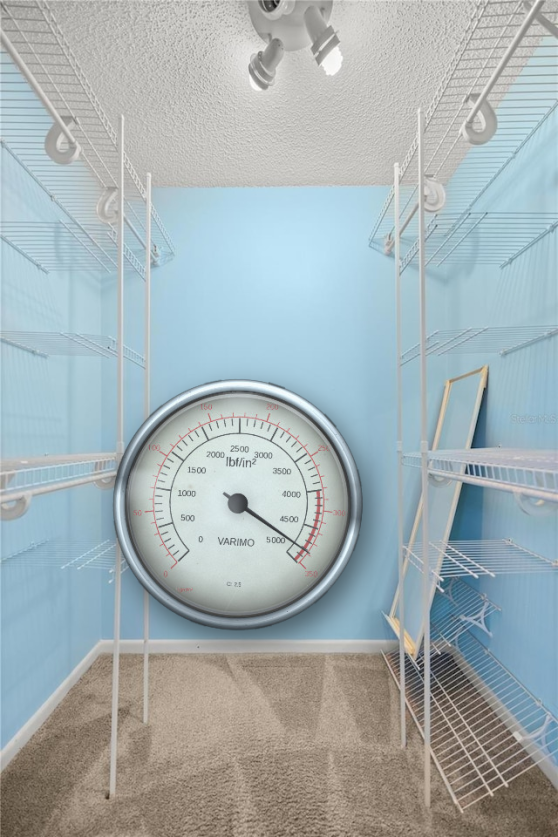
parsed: 4800 psi
